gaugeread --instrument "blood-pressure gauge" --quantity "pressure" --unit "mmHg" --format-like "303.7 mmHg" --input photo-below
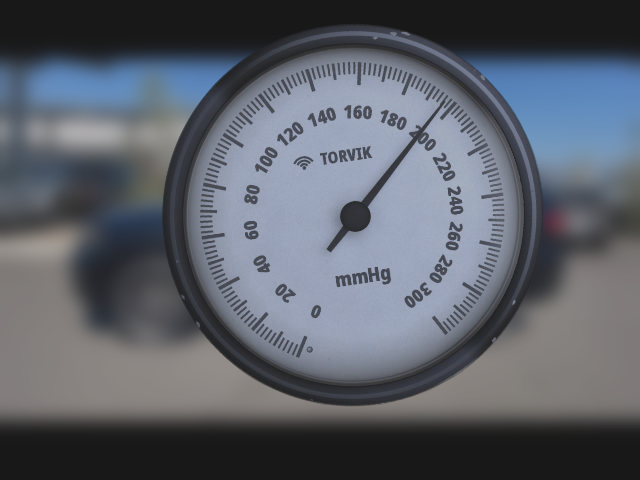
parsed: 196 mmHg
